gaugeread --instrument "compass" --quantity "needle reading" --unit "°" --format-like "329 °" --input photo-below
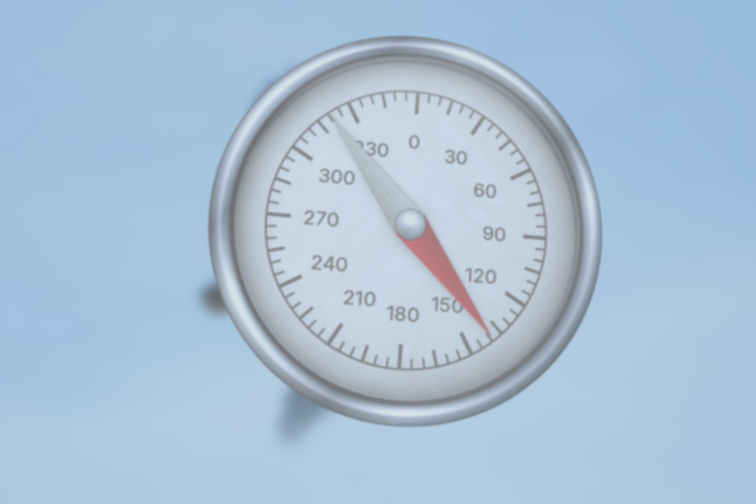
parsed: 140 °
